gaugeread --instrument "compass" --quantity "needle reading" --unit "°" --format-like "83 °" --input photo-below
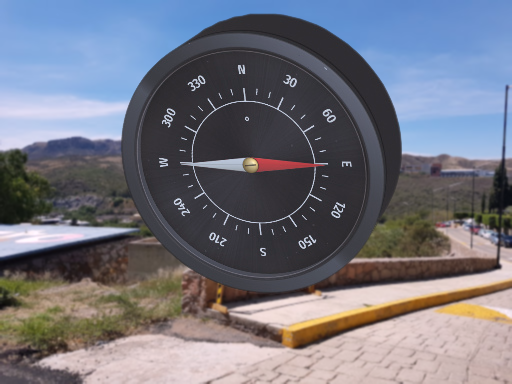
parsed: 90 °
